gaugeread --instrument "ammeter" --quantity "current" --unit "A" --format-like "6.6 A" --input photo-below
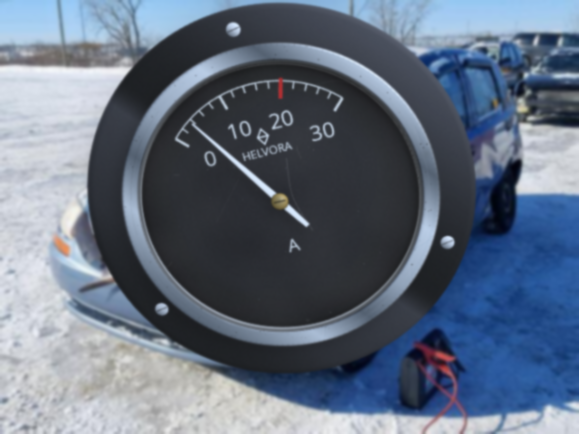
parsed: 4 A
